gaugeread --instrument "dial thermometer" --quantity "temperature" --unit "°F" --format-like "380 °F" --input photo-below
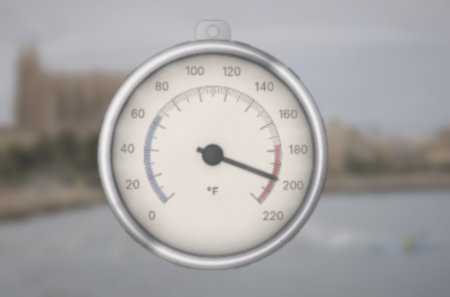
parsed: 200 °F
